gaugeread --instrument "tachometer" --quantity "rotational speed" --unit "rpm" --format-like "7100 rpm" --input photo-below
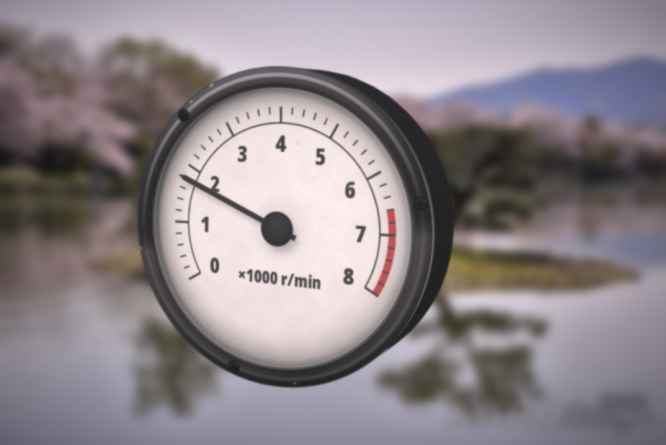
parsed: 1800 rpm
